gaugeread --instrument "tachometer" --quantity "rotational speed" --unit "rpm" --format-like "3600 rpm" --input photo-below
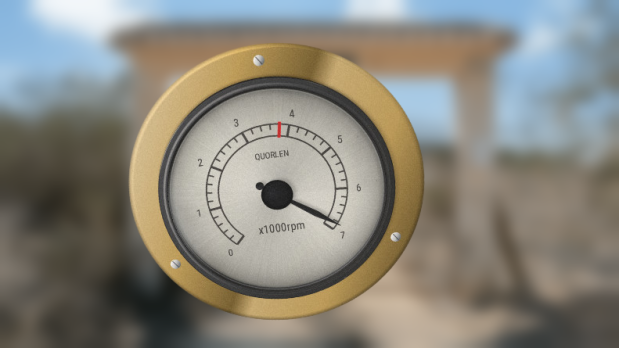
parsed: 6800 rpm
